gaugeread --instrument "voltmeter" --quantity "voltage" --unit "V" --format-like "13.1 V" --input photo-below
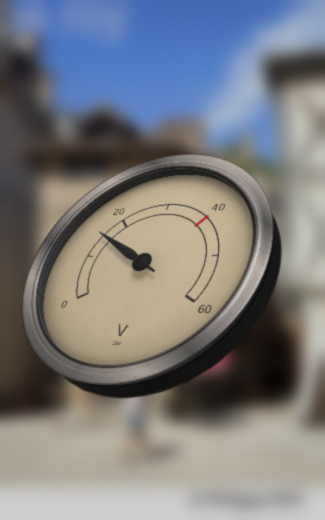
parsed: 15 V
